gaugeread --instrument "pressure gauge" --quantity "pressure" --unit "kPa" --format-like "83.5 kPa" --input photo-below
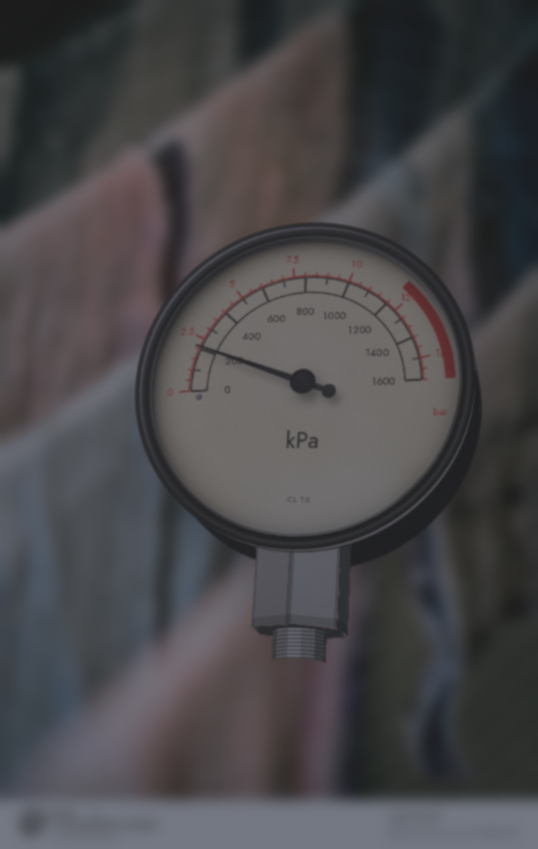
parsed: 200 kPa
